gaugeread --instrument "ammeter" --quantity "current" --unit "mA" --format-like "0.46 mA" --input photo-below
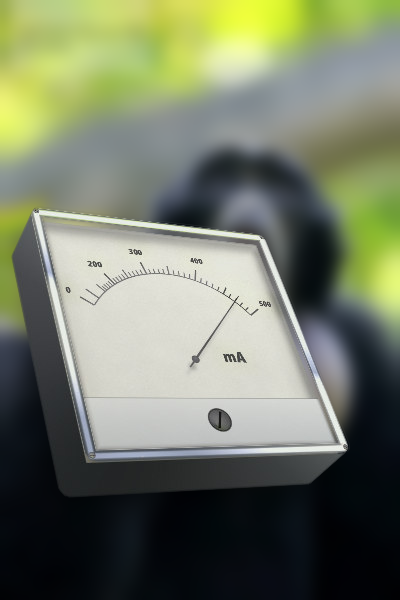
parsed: 470 mA
